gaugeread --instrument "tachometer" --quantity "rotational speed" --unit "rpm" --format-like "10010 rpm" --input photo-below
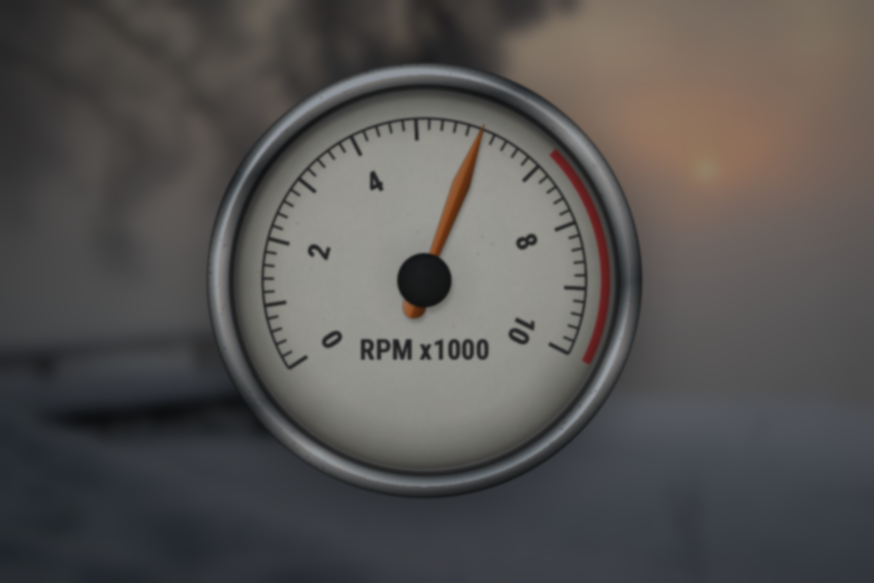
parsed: 6000 rpm
